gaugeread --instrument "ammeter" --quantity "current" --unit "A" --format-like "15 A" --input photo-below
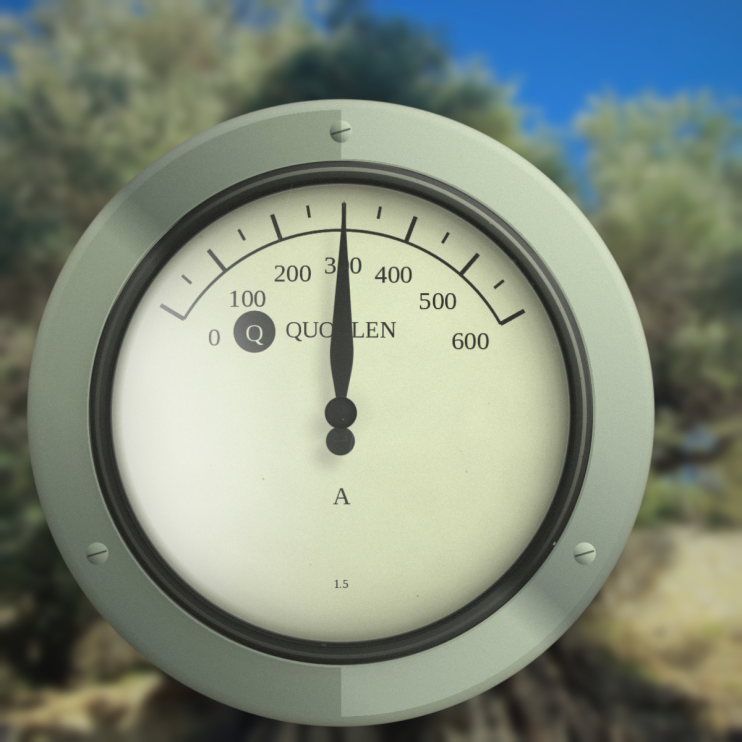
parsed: 300 A
